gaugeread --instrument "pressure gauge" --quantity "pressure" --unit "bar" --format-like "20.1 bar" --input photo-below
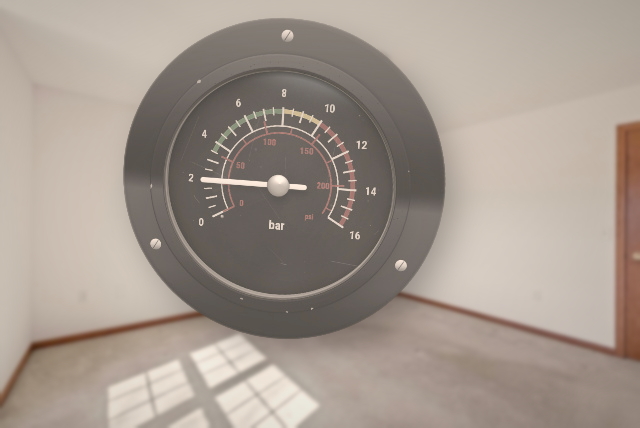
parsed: 2 bar
